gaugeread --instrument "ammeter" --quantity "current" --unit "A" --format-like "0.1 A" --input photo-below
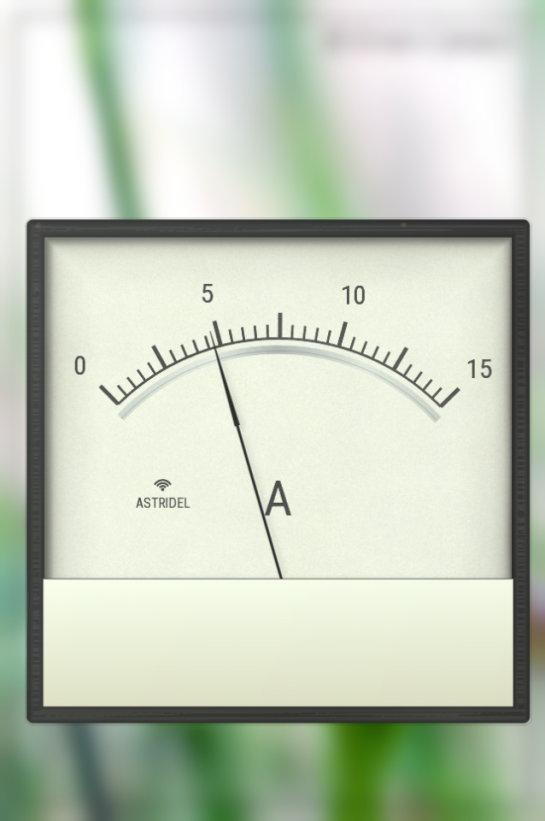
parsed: 4.75 A
